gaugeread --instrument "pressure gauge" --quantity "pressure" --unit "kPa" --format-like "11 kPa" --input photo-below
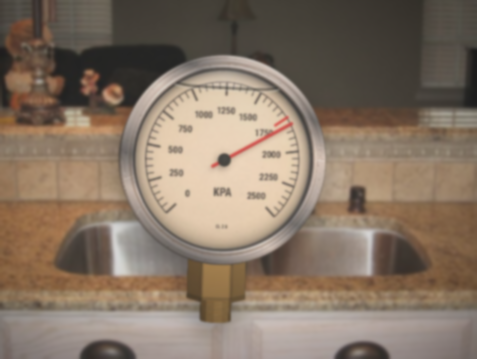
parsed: 1800 kPa
